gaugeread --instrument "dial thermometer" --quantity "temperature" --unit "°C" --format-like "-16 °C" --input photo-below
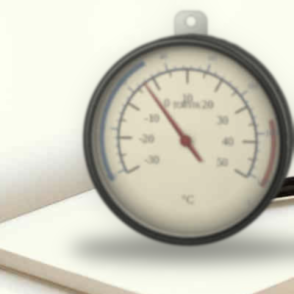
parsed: -2.5 °C
